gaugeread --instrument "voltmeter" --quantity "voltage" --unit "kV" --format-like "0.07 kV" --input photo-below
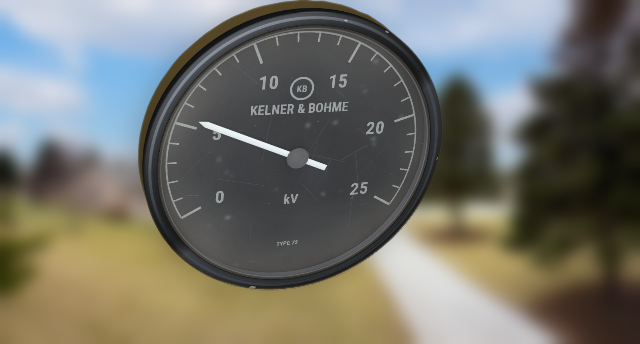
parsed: 5.5 kV
